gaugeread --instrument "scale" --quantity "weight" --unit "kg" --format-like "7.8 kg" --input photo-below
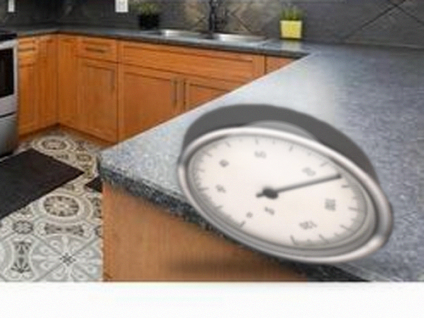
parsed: 85 kg
